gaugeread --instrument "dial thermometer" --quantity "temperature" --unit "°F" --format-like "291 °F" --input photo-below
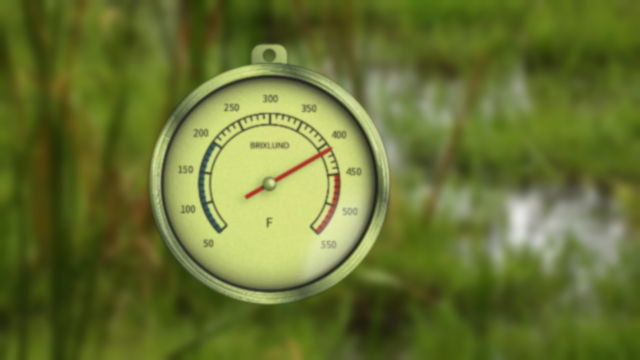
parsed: 410 °F
